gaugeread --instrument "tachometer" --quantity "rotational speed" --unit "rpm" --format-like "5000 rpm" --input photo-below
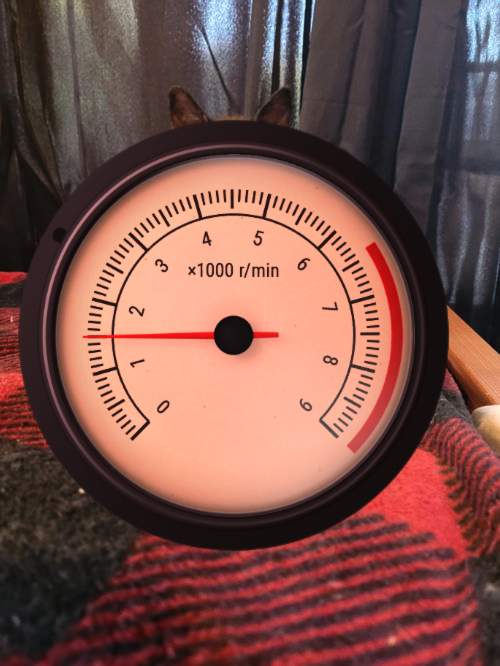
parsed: 1500 rpm
